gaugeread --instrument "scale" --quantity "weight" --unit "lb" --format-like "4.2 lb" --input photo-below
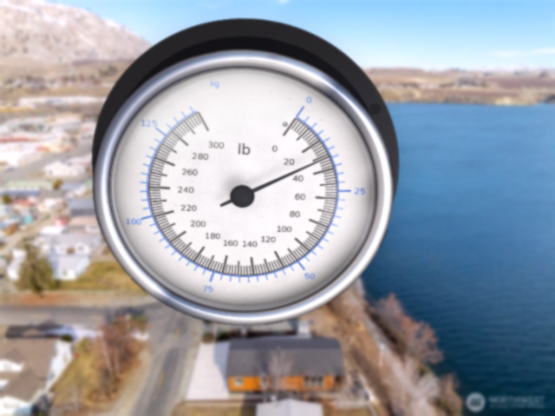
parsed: 30 lb
